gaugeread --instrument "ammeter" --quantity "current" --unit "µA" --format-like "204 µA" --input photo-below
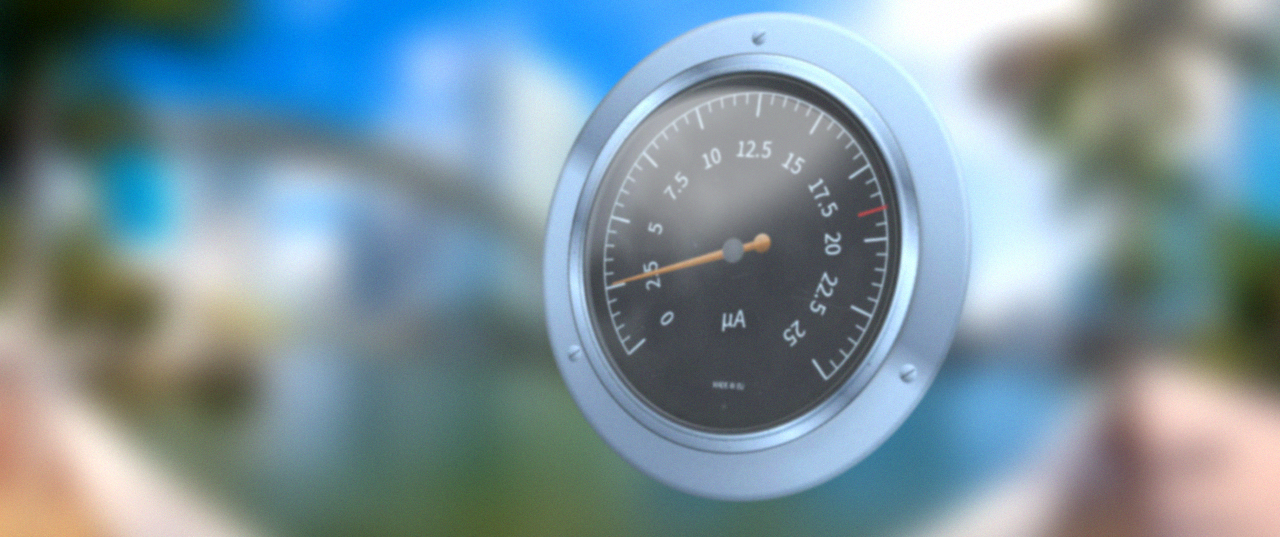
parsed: 2.5 µA
